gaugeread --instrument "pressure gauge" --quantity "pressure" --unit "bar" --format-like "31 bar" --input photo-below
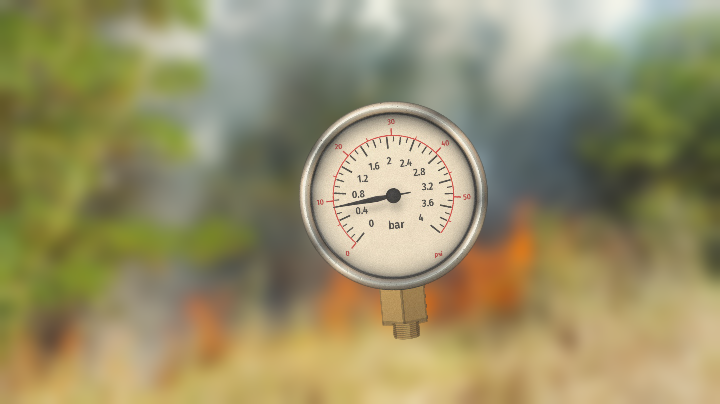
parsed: 0.6 bar
